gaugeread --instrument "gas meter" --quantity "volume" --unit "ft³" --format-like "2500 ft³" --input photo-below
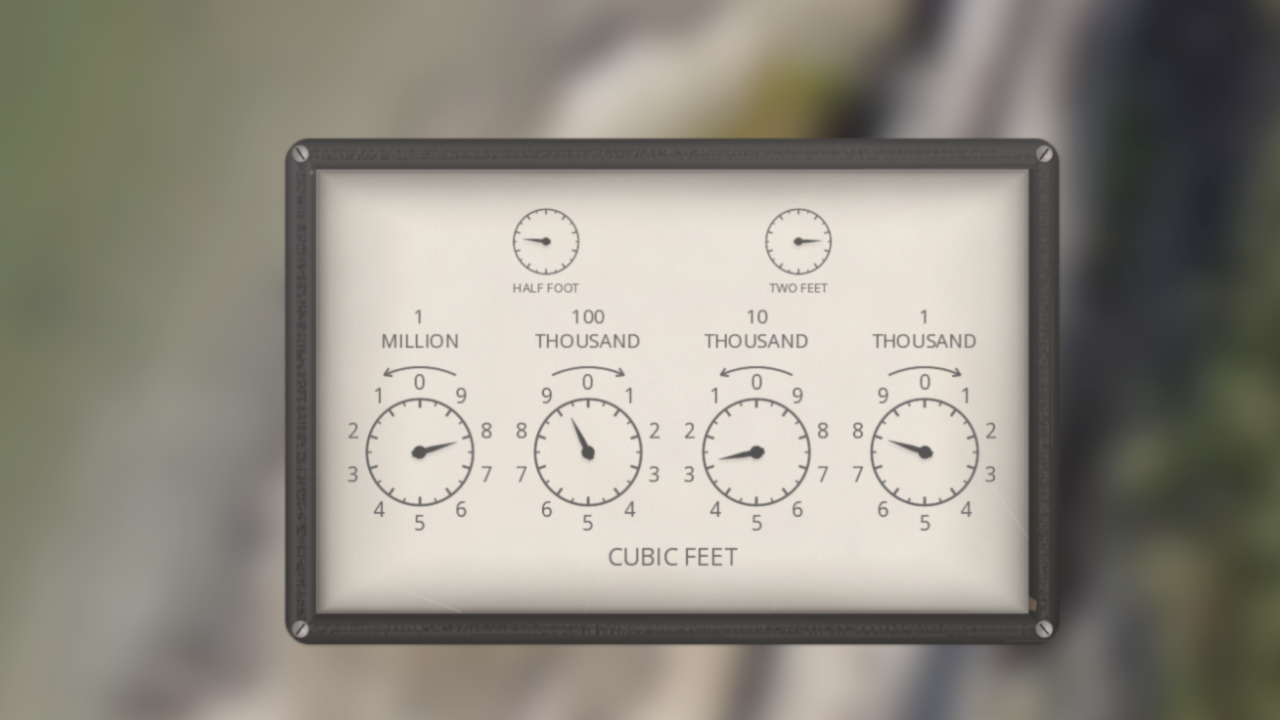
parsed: 792800 ft³
